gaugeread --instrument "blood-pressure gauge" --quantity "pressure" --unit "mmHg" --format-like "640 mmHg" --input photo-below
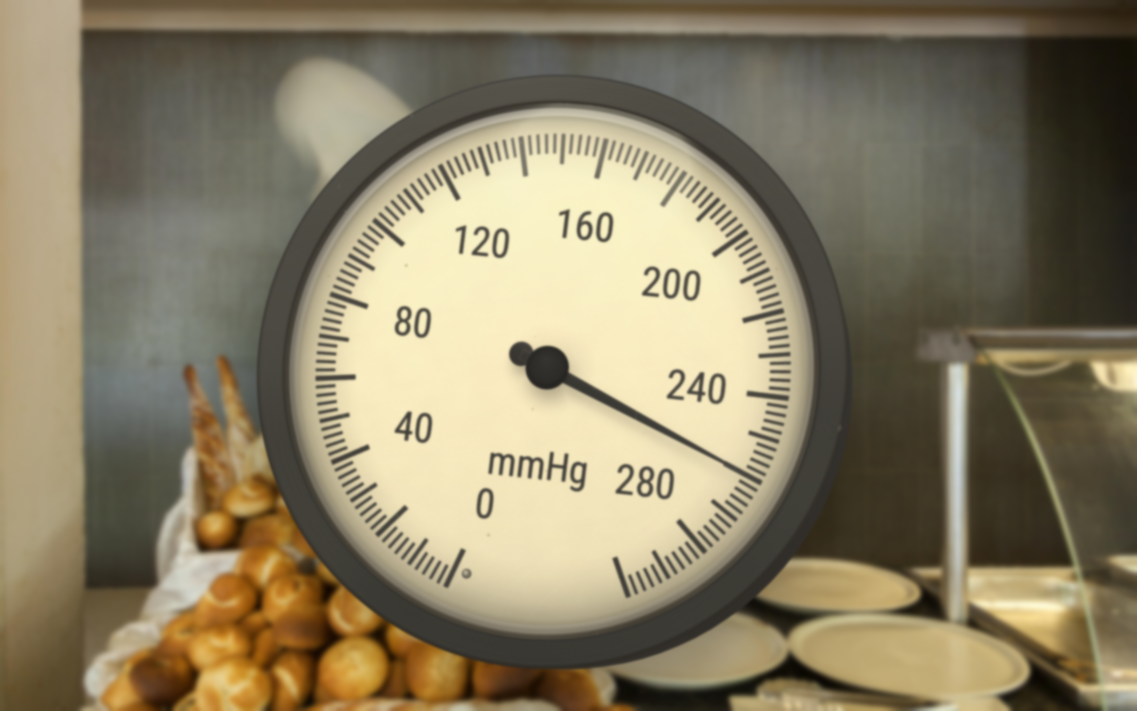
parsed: 260 mmHg
